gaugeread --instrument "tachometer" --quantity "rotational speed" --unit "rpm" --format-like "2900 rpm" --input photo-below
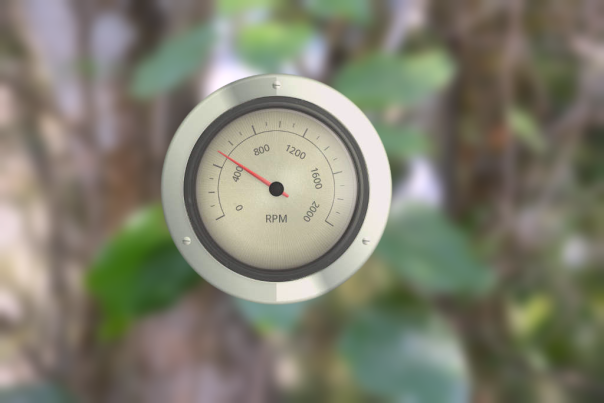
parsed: 500 rpm
